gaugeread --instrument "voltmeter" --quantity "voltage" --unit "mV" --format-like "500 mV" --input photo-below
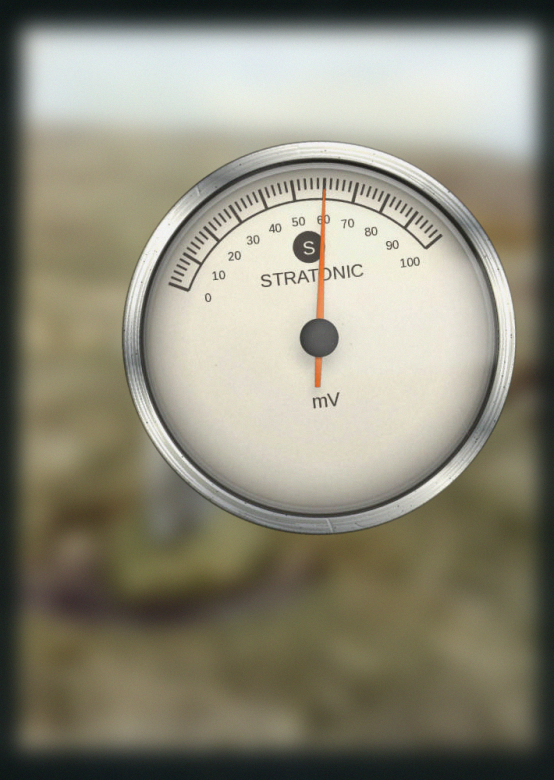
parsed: 60 mV
